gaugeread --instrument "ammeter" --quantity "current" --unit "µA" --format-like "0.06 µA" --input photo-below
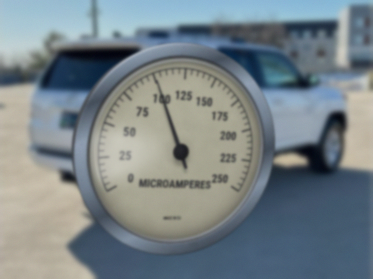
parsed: 100 µA
